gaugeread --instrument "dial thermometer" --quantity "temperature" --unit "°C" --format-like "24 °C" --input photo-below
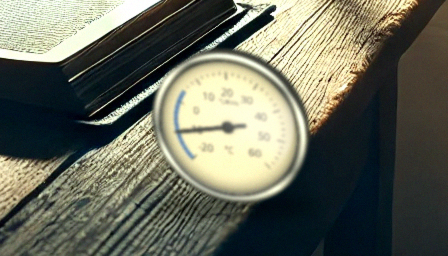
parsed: -10 °C
